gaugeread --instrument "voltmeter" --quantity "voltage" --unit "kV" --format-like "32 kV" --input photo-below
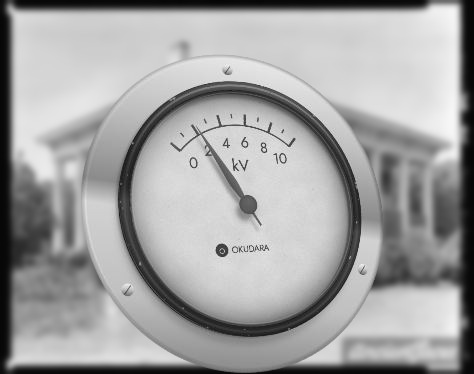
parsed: 2 kV
